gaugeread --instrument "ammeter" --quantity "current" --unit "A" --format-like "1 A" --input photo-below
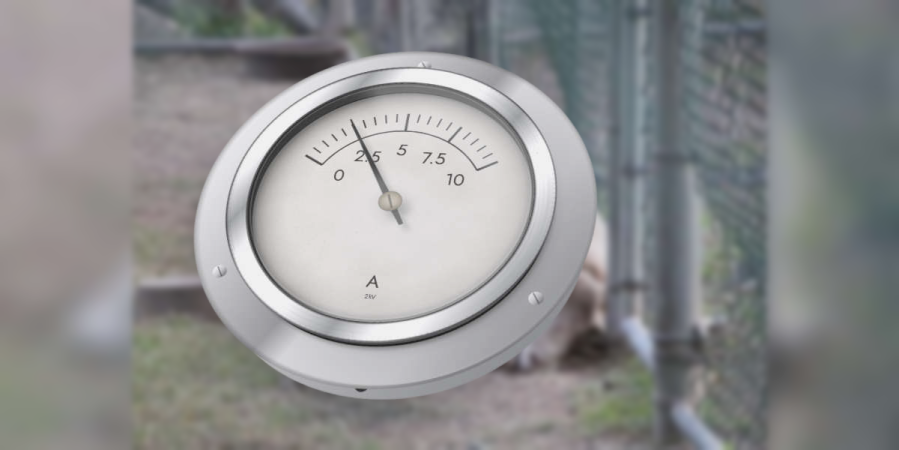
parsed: 2.5 A
